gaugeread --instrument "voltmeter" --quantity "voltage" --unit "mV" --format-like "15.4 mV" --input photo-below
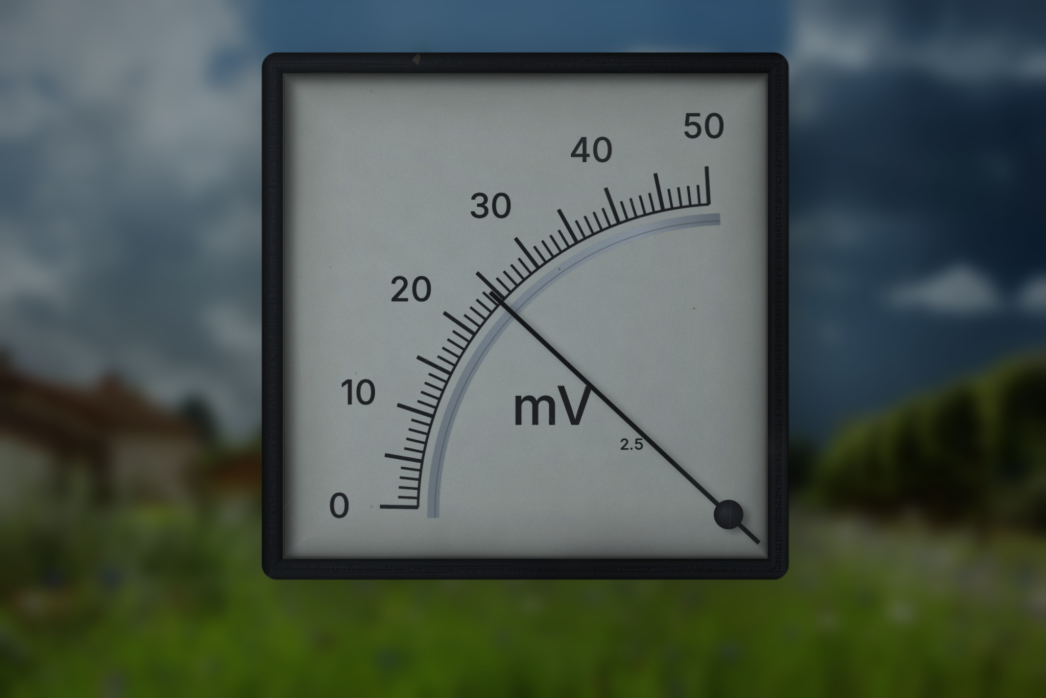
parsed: 24.5 mV
